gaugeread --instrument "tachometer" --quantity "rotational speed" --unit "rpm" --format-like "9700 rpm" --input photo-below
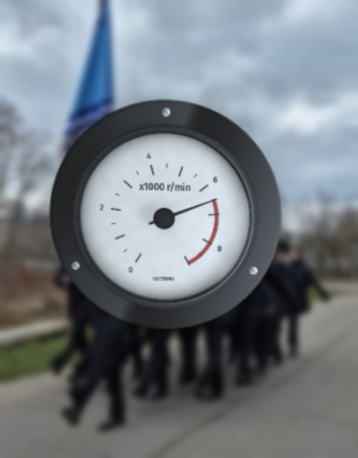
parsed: 6500 rpm
